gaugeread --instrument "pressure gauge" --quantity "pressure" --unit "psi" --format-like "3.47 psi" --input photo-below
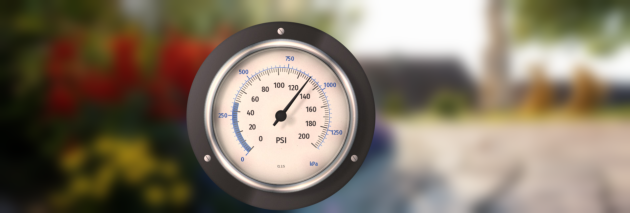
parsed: 130 psi
